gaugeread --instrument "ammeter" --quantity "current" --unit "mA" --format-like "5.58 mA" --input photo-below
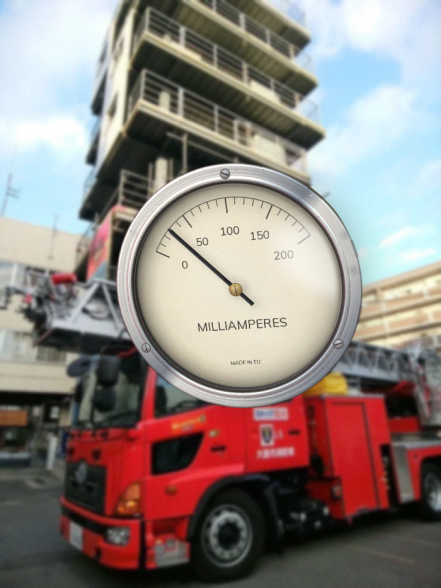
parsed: 30 mA
